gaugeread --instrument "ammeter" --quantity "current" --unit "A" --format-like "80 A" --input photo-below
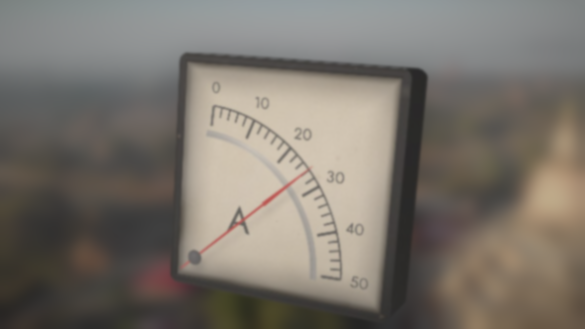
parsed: 26 A
